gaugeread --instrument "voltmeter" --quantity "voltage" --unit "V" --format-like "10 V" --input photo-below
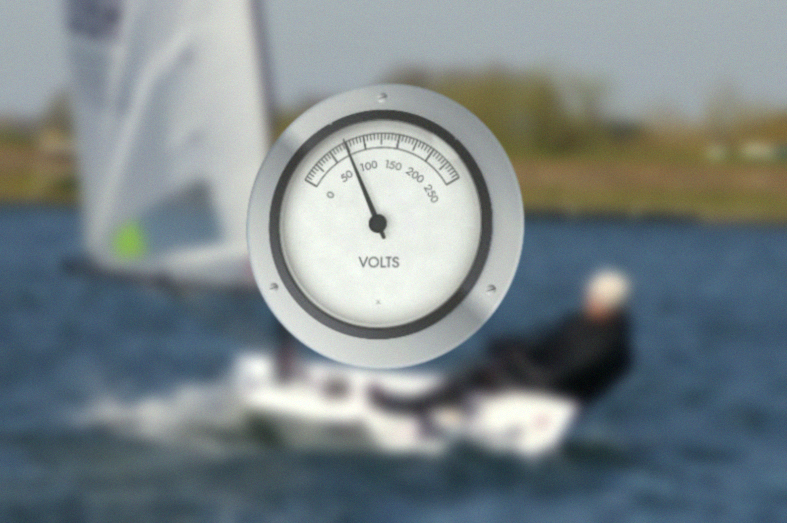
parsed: 75 V
